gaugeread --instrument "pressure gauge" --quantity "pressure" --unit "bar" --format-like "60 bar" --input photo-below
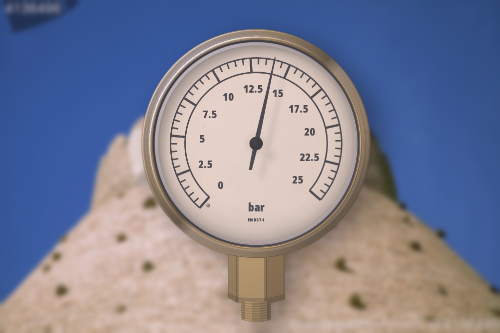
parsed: 14 bar
